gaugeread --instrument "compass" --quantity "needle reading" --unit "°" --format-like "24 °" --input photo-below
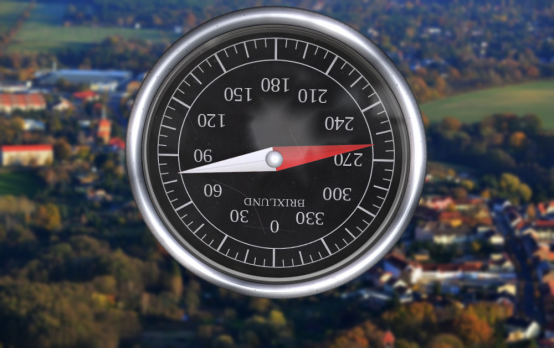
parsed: 260 °
